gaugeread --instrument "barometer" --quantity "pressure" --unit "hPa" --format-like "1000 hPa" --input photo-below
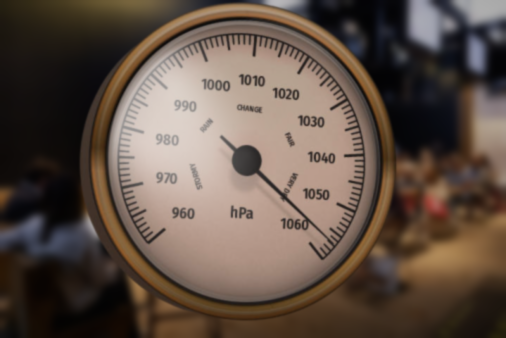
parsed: 1057 hPa
